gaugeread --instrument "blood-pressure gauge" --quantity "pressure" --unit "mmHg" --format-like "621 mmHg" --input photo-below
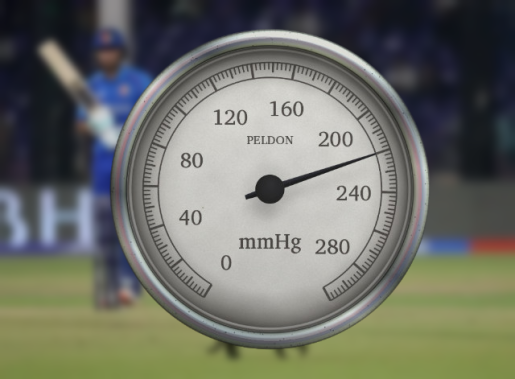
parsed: 220 mmHg
